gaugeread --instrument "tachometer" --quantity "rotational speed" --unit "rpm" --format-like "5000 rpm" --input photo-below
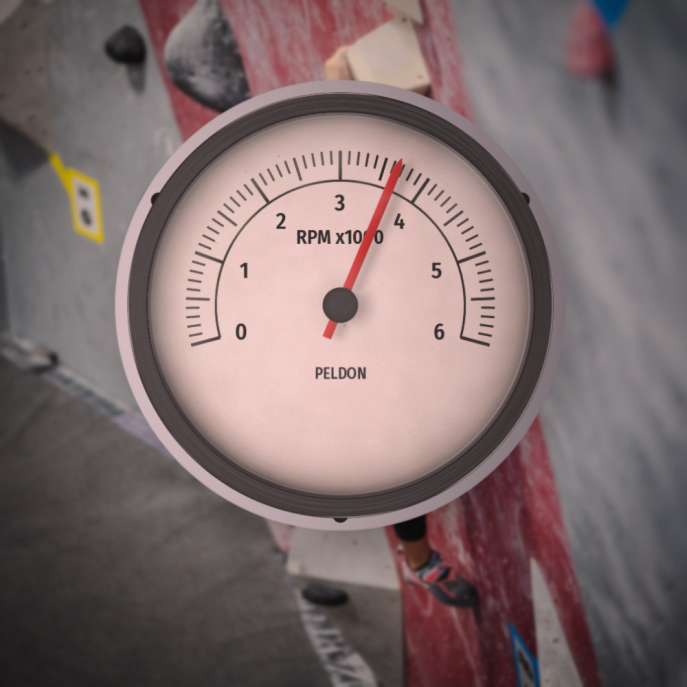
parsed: 3650 rpm
